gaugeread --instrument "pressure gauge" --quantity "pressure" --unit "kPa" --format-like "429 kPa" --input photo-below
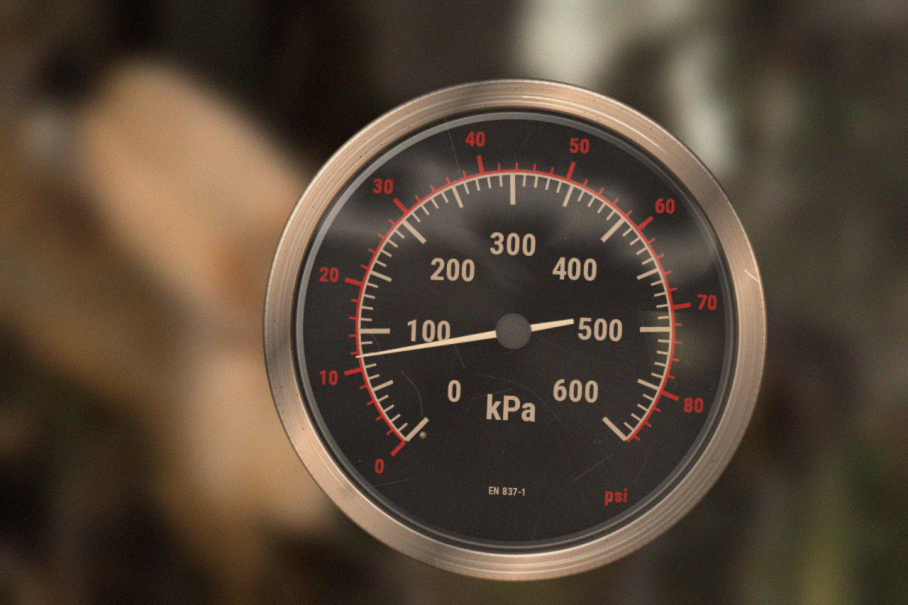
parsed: 80 kPa
